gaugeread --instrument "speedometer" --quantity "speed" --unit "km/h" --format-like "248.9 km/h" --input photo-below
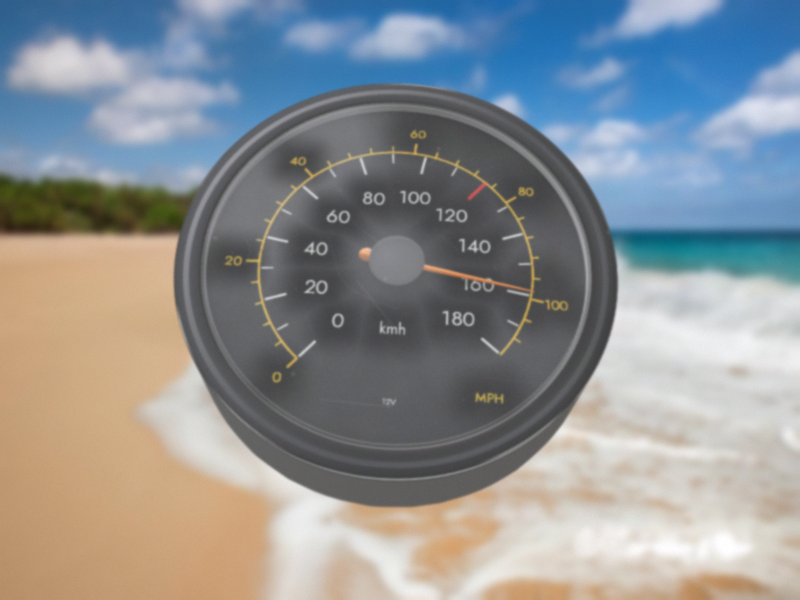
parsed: 160 km/h
